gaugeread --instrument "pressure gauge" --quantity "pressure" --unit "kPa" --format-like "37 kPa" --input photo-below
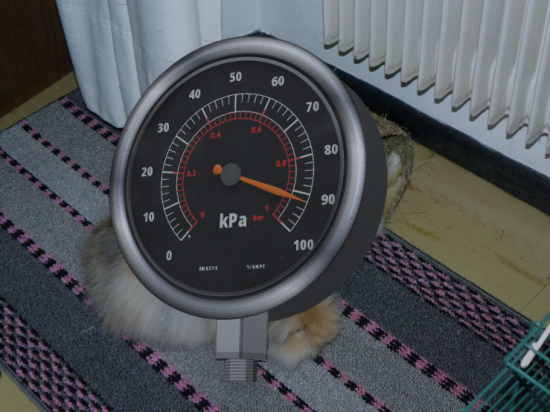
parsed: 92 kPa
